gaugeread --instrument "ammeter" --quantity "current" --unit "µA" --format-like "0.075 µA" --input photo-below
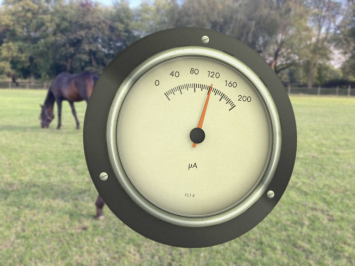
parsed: 120 µA
